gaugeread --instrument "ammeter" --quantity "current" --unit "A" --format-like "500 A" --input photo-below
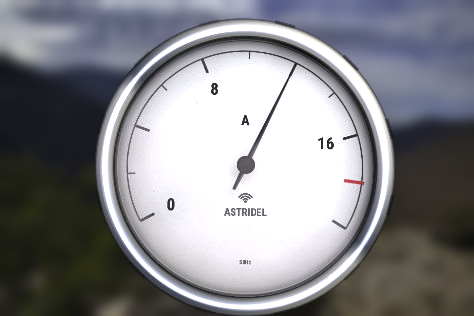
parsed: 12 A
